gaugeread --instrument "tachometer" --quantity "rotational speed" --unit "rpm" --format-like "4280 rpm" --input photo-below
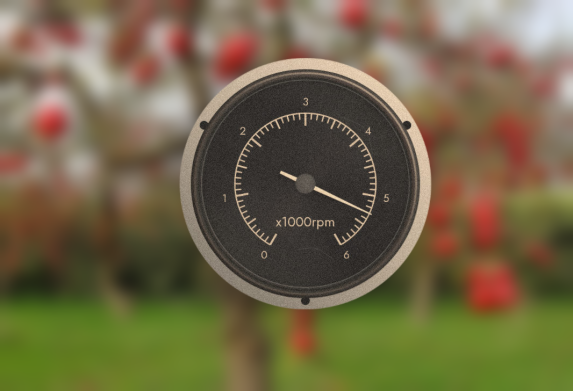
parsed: 5300 rpm
